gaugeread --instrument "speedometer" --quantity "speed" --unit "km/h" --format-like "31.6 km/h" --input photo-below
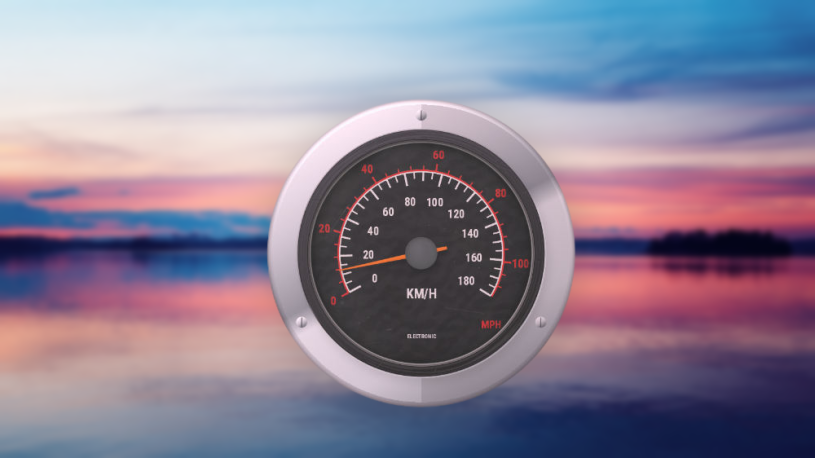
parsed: 12.5 km/h
